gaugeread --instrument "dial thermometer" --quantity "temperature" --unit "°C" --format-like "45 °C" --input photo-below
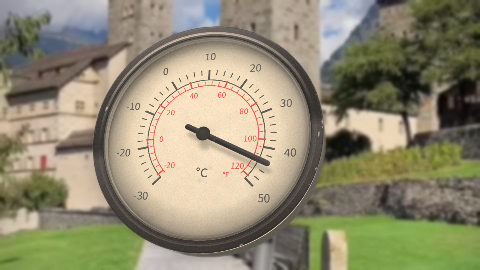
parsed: 44 °C
